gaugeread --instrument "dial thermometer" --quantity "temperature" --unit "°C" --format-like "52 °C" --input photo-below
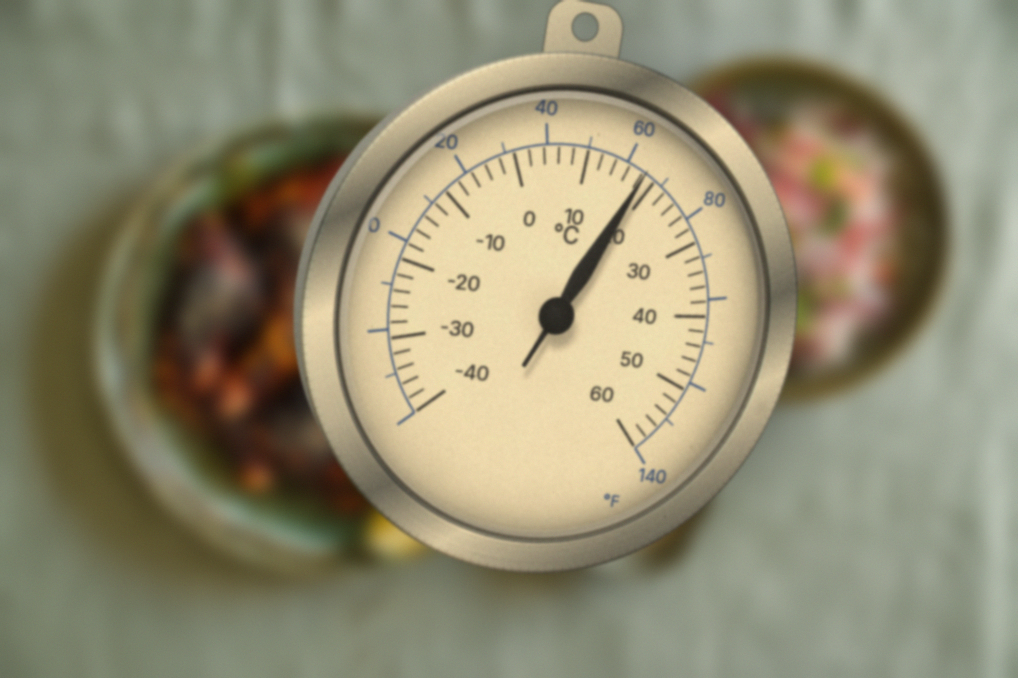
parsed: 18 °C
